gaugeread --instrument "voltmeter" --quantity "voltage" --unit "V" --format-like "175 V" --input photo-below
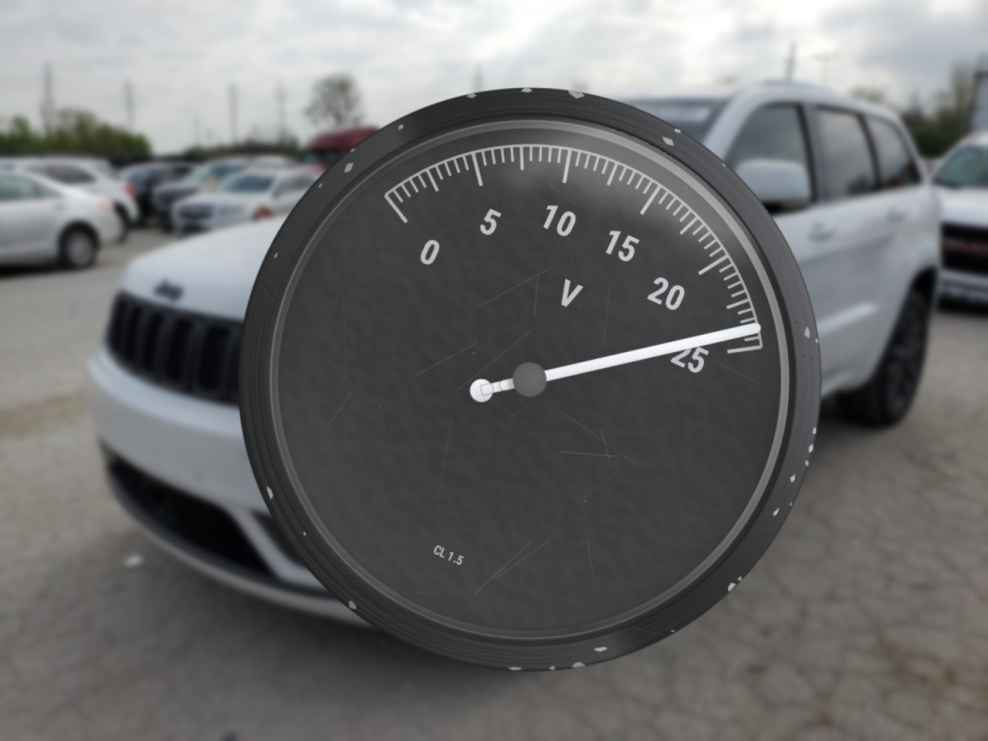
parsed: 24 V
